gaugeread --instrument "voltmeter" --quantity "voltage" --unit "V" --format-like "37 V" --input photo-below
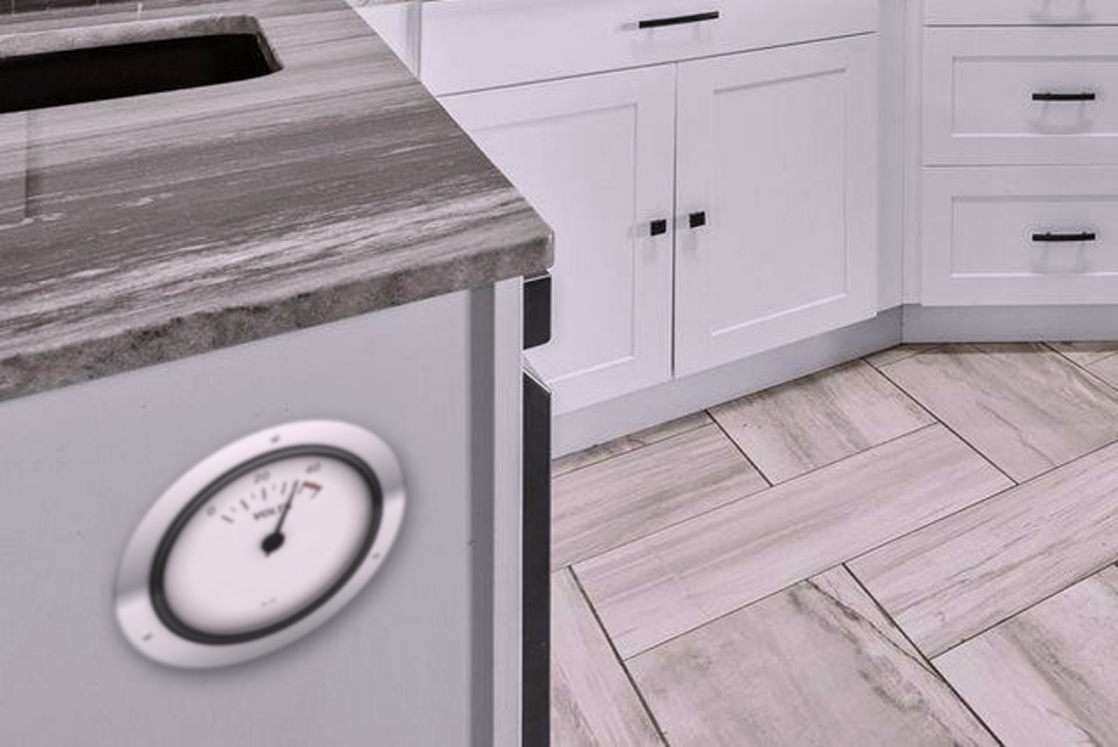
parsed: 35 V
